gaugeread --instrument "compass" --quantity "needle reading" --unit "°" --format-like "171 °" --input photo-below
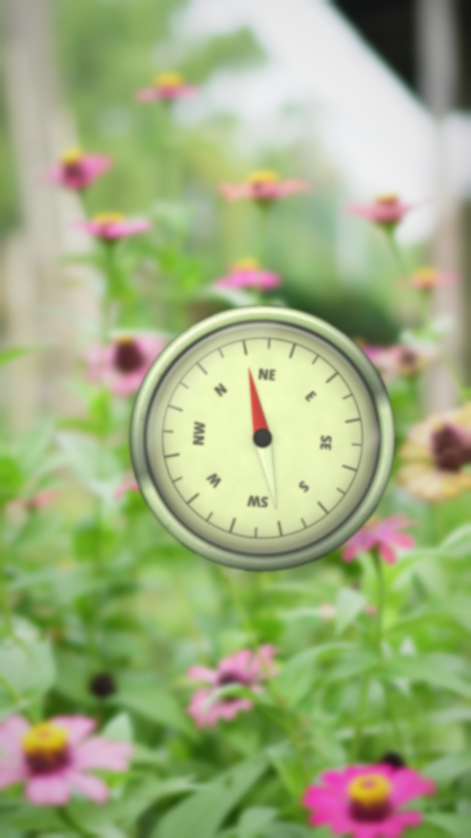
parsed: 30 °
